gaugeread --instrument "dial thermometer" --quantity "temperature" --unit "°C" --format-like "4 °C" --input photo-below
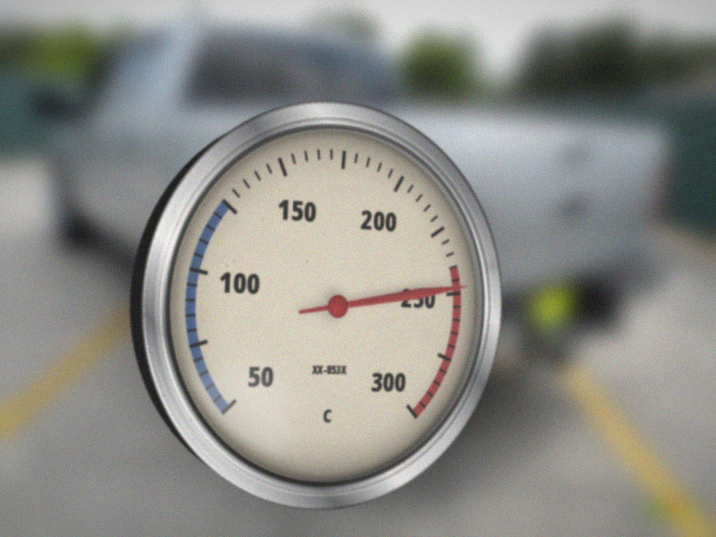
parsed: 247.5 °C
